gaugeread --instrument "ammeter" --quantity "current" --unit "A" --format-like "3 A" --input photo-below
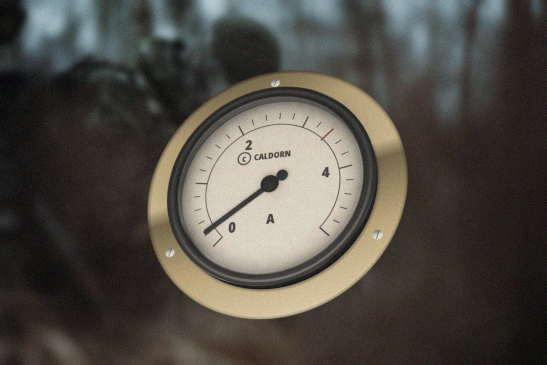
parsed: 0.2 A
